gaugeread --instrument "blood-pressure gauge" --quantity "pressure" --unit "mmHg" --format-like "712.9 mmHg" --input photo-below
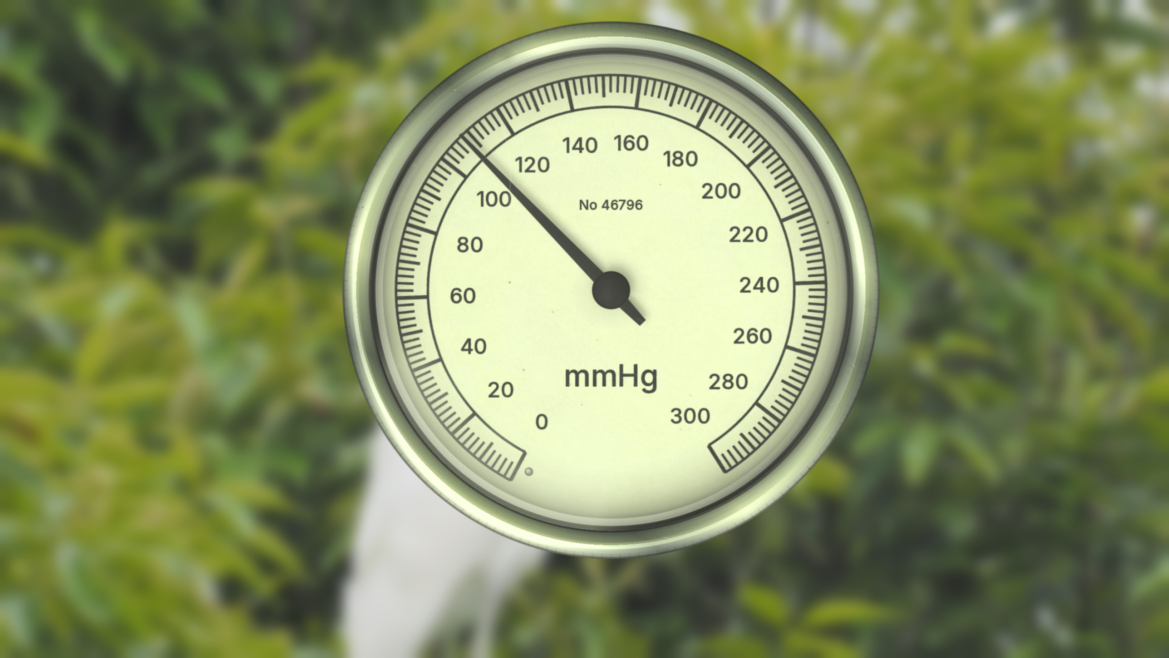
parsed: 108 mmHg
